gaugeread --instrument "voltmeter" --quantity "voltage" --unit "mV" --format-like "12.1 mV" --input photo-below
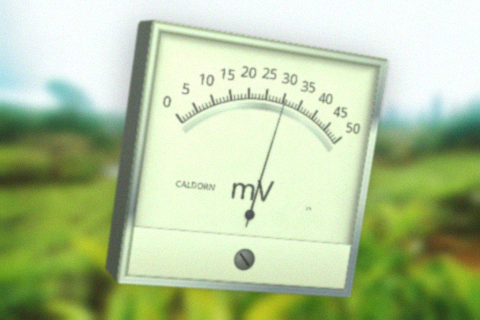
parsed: 30 mV
